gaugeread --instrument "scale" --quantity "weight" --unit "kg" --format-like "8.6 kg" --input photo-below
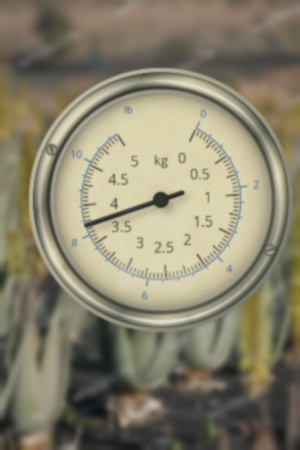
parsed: 3.75 kg
